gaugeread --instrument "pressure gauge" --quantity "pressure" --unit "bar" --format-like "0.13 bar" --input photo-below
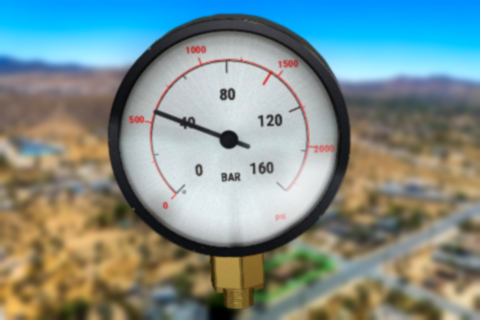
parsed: 40 bar
